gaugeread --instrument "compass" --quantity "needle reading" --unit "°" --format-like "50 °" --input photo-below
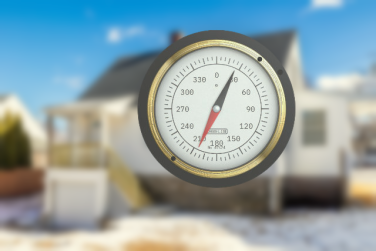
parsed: 205 °
